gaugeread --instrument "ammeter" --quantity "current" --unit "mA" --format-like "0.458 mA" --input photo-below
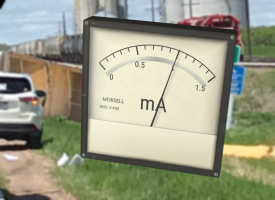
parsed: 1 mA
